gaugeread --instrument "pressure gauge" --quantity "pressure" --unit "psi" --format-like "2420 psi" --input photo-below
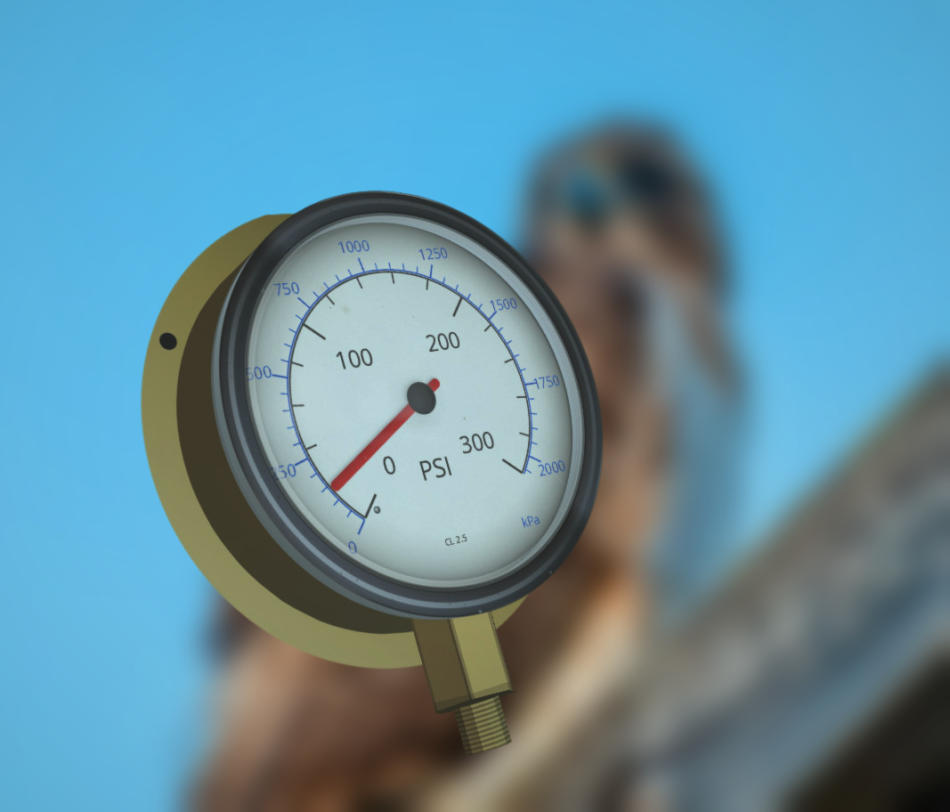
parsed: 20 psi
